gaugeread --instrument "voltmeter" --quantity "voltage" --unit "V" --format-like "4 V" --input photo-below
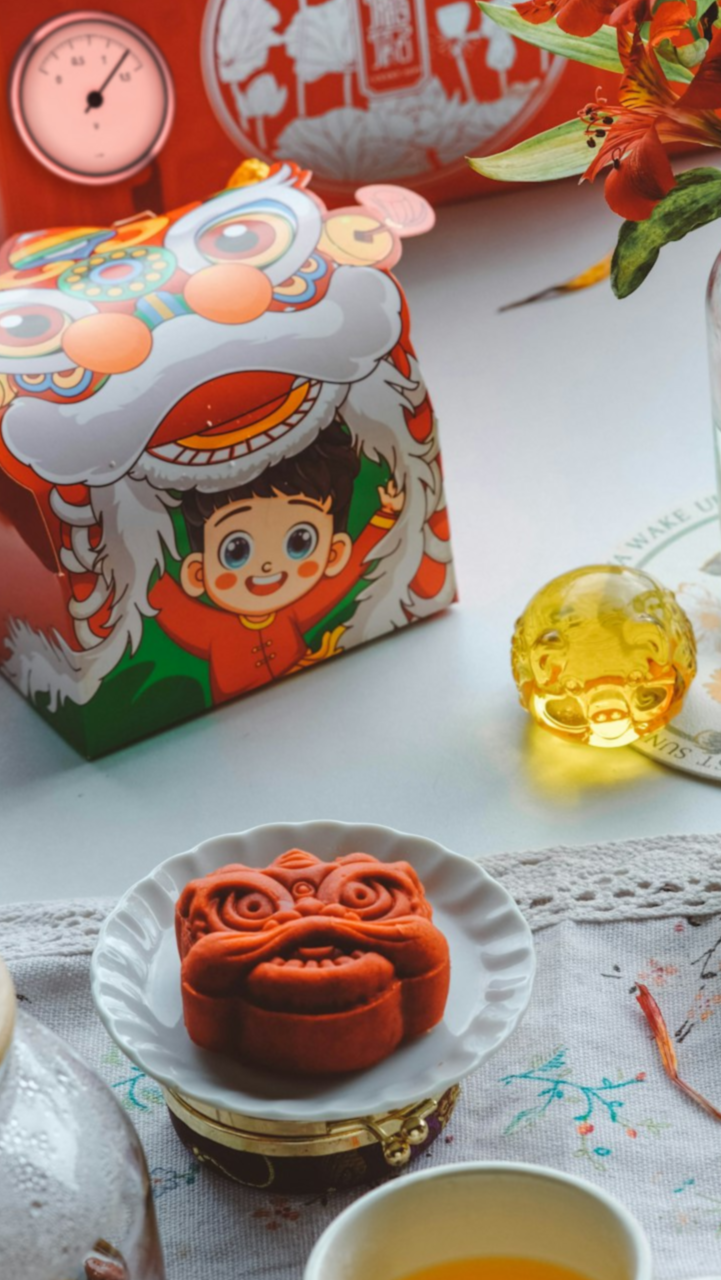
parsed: 1.25 V
